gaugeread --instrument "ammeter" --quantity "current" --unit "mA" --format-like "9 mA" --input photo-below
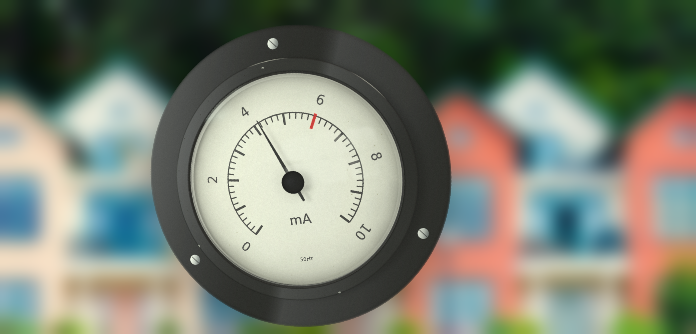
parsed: 4.2 mA
